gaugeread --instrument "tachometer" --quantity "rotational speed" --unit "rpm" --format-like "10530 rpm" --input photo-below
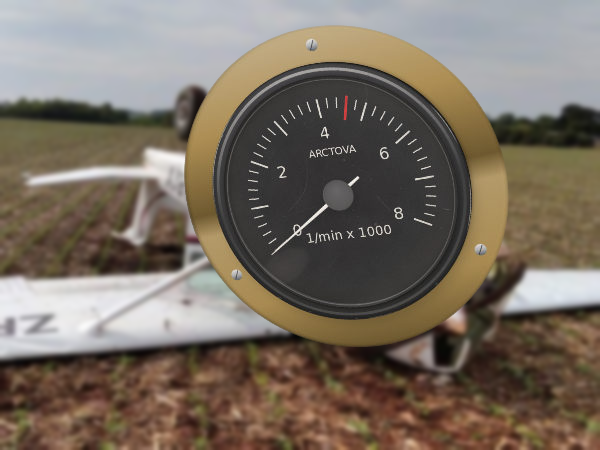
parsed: 0 rpm
